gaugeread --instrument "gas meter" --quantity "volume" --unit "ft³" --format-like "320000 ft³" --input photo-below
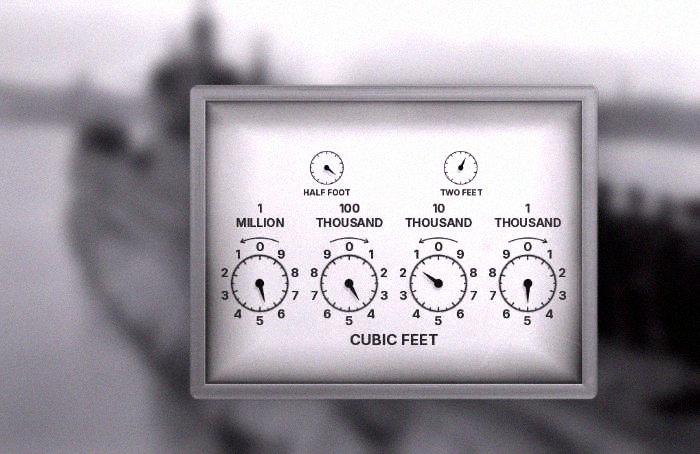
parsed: 541500 ft³
